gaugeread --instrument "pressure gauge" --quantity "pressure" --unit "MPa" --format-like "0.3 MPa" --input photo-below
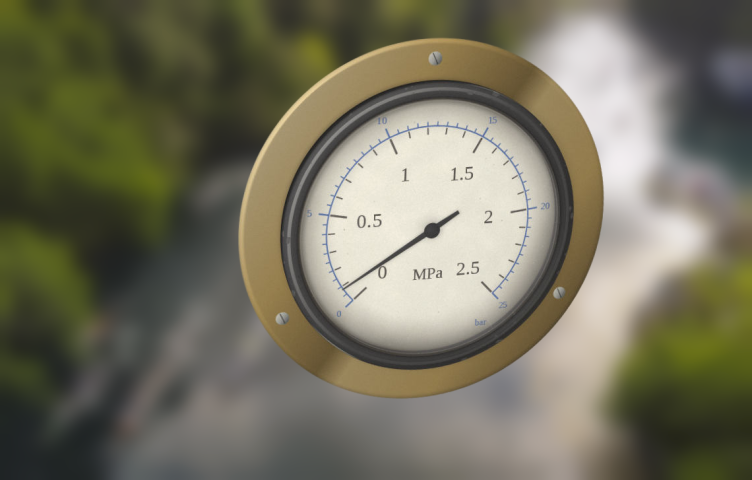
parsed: 0.1 MPa
